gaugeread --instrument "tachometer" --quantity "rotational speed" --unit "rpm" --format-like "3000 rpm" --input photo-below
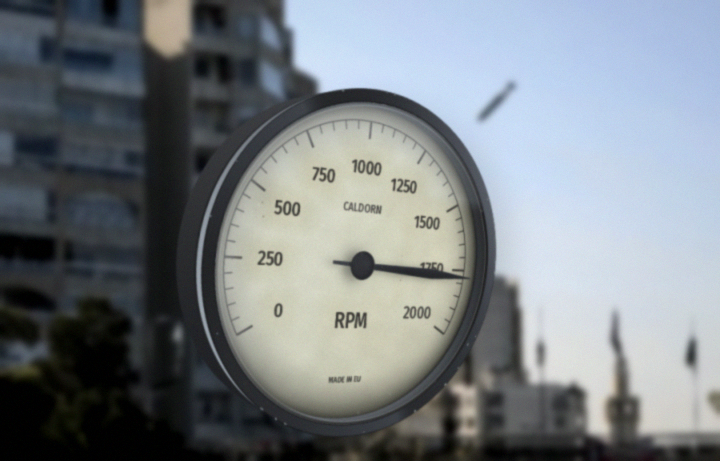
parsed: 1775 rpm
